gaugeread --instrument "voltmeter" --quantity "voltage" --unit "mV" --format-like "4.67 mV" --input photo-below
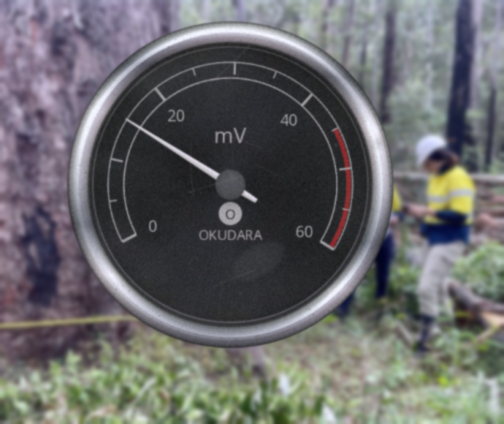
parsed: 15 mV
